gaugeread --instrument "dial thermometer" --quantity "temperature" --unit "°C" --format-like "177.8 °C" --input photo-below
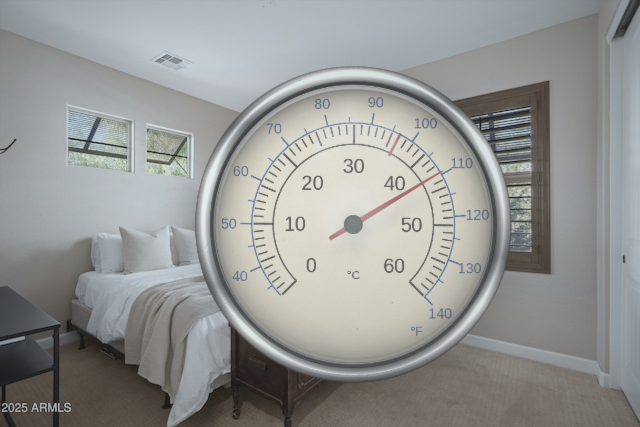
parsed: 43 °C
